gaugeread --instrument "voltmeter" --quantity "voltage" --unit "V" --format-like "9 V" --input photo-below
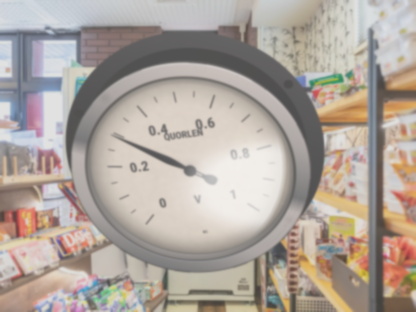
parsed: 0.3 V
